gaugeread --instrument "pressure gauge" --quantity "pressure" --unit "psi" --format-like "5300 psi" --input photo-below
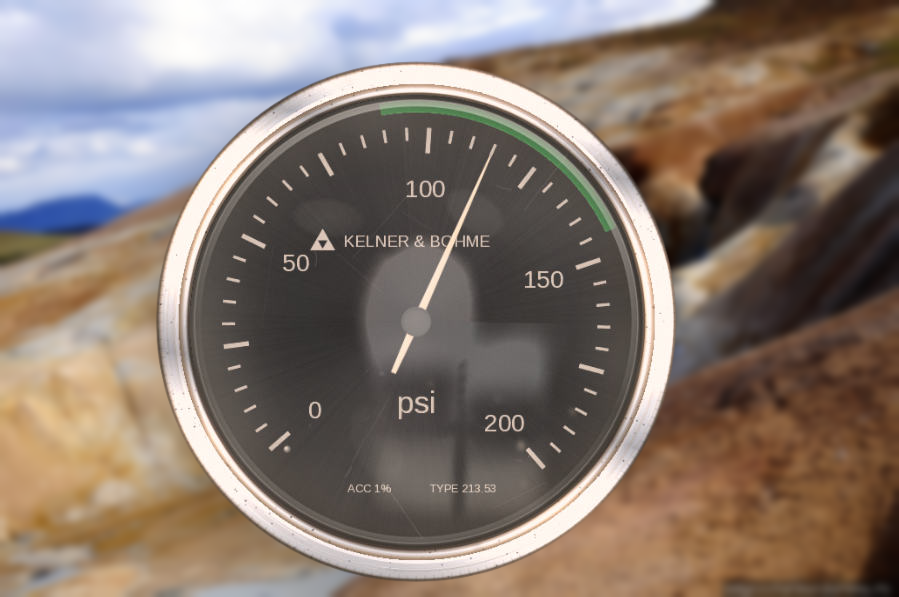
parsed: 115 psi
